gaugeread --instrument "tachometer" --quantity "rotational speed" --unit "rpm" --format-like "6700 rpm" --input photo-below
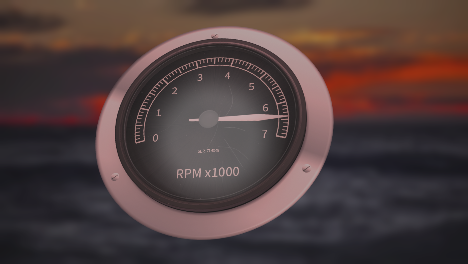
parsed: 6500 rpm
